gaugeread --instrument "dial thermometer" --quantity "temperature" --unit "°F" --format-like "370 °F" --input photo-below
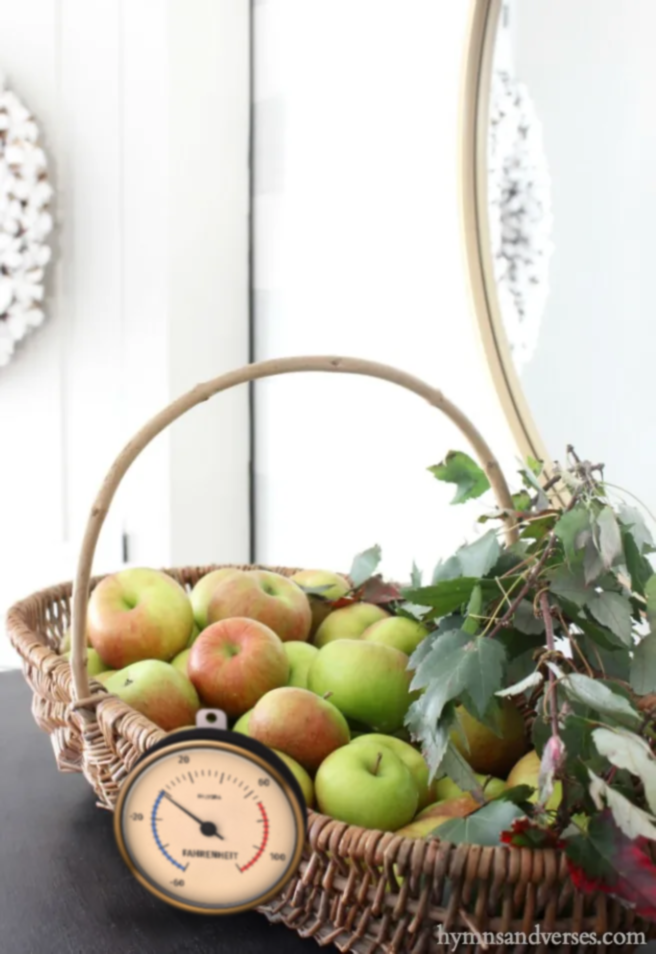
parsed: 0 °F
